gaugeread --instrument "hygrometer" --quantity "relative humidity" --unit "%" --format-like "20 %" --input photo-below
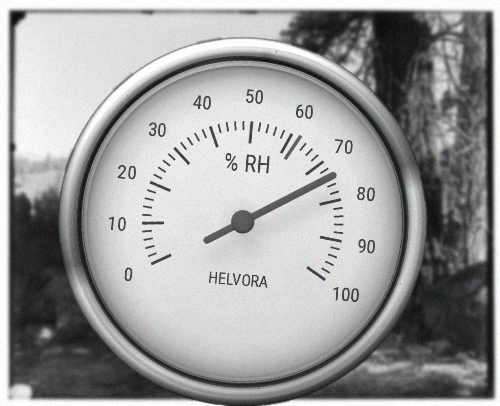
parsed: 74 %
